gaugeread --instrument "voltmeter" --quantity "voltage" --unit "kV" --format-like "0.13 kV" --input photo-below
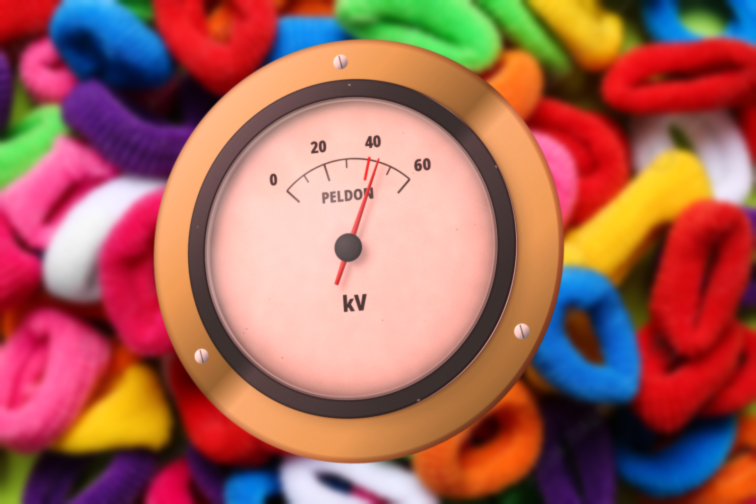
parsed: 45 kV
